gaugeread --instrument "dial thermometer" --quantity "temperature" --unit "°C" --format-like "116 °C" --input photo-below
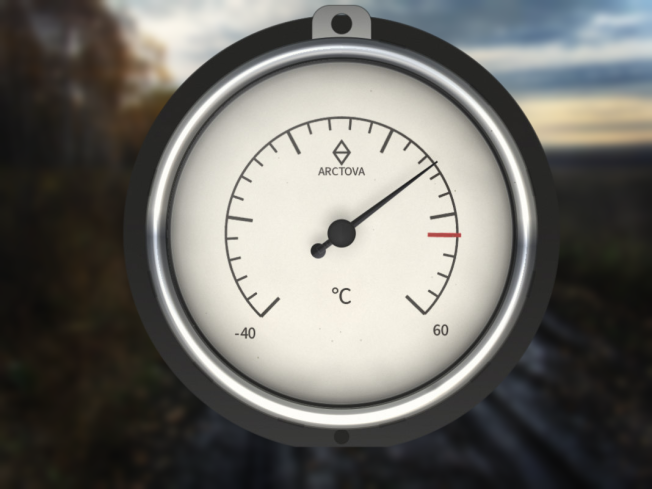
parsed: 30 °C
